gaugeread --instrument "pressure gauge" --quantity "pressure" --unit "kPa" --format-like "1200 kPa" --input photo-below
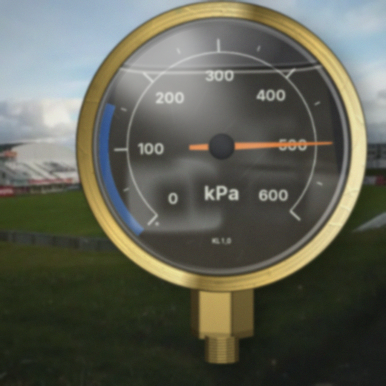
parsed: 500 kPa
